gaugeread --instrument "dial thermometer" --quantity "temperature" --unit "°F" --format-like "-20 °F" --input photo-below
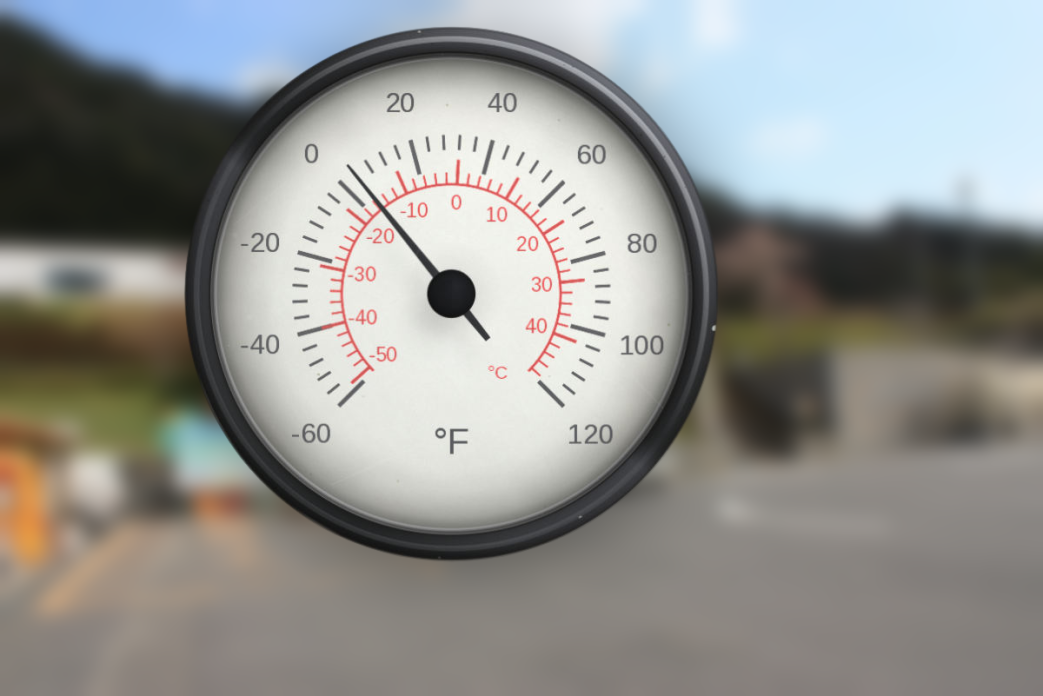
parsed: 4 °F
